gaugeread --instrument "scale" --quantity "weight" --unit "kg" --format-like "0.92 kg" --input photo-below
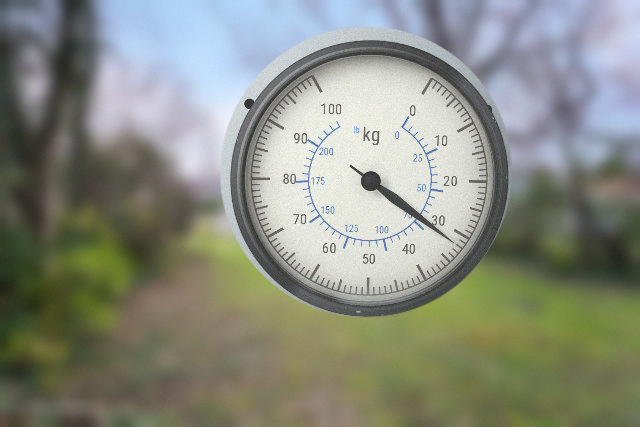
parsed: 32 kg
